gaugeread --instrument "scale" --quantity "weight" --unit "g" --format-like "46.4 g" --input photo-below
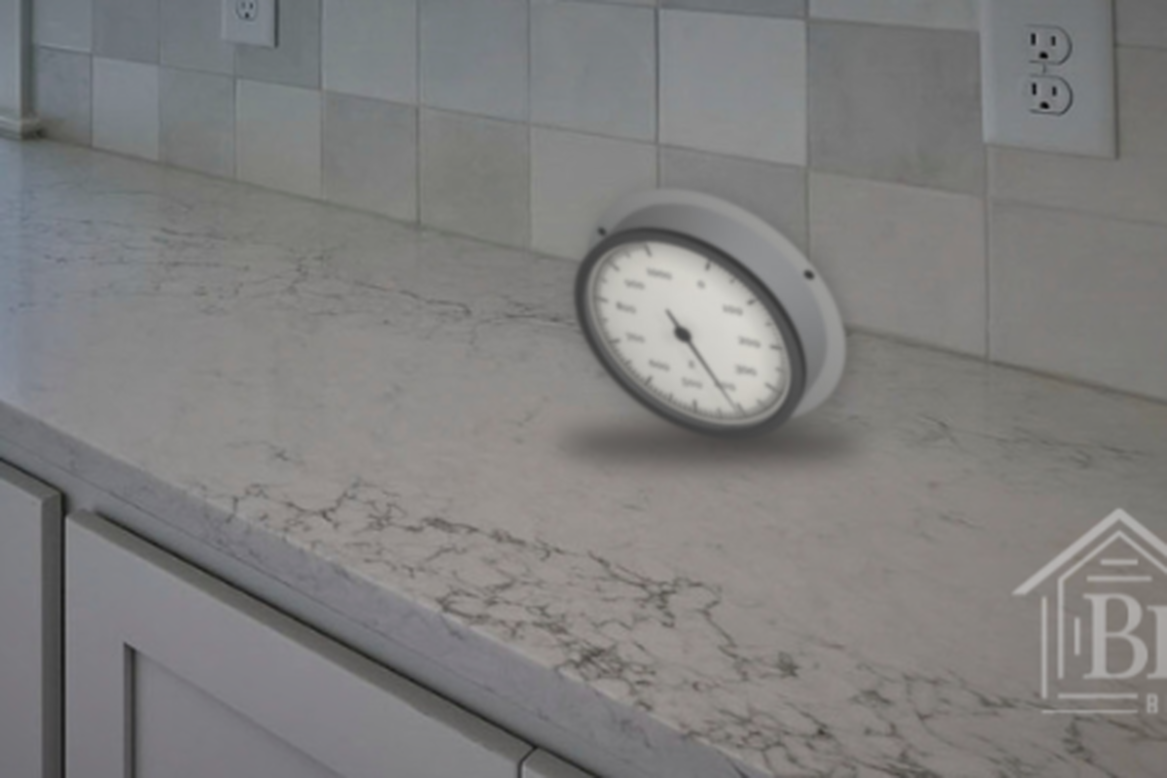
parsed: 400 g
